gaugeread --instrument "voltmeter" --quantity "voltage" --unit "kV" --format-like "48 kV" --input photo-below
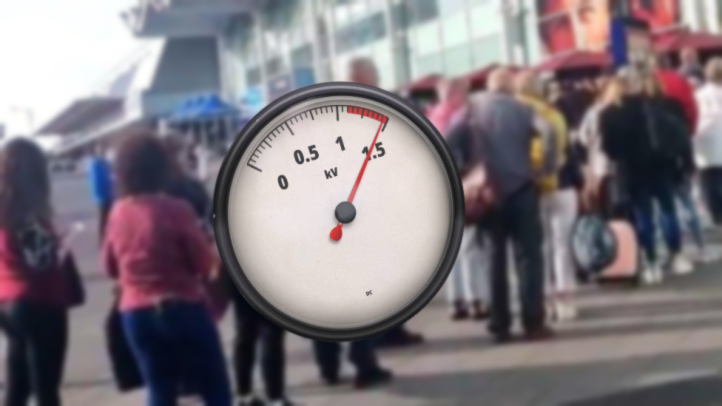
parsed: 1.45 kV
